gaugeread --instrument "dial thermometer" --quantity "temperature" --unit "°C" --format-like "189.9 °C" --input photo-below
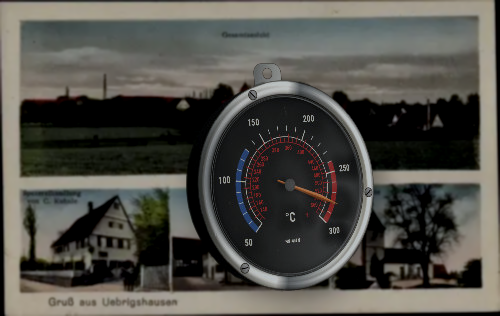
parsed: 280 °C
